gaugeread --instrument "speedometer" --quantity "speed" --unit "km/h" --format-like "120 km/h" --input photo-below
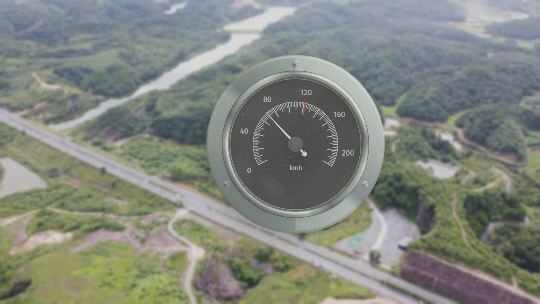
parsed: 70 km/h
